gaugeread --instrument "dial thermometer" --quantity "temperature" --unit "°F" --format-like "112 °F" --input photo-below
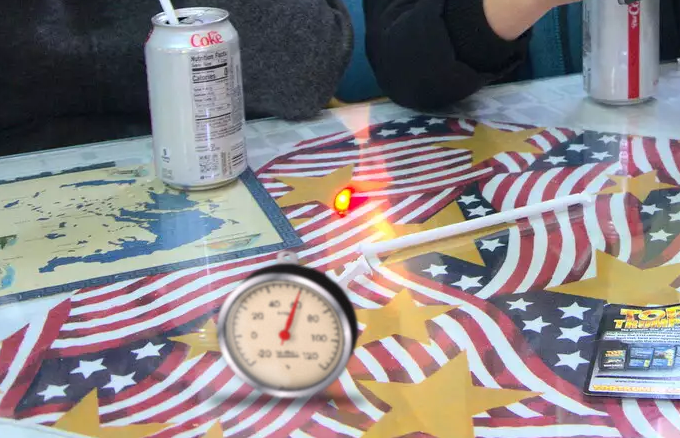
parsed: 60 °F
